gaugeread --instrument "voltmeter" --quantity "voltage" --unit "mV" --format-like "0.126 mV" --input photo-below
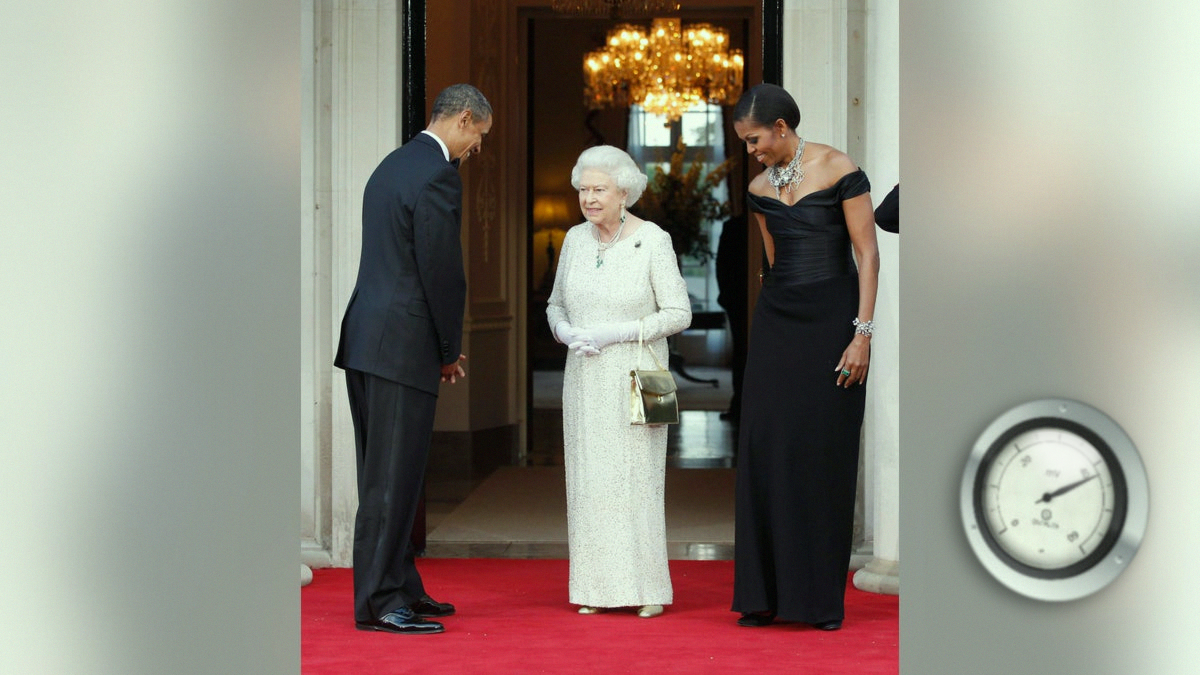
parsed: 42.5 mV
